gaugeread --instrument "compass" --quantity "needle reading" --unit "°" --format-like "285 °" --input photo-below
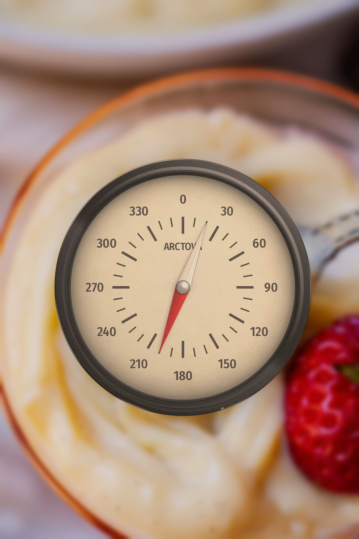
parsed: 200 °
